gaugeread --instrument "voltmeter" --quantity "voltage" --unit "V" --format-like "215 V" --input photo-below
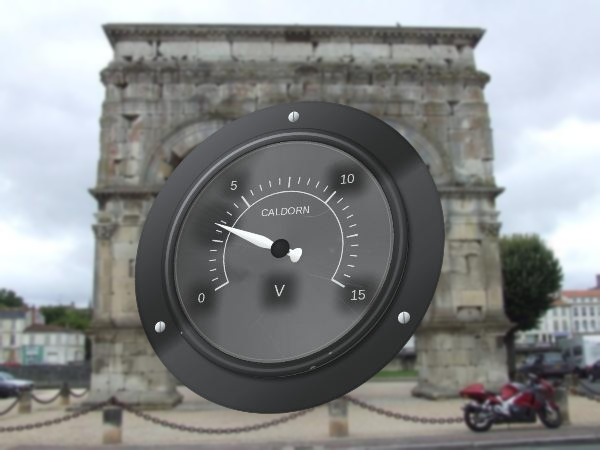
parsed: 3.25 V
